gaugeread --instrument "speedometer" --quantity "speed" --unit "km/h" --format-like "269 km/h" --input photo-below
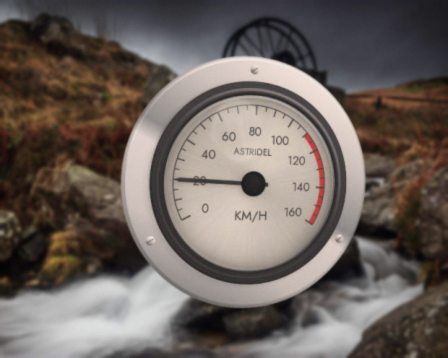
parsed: 20 km/h
